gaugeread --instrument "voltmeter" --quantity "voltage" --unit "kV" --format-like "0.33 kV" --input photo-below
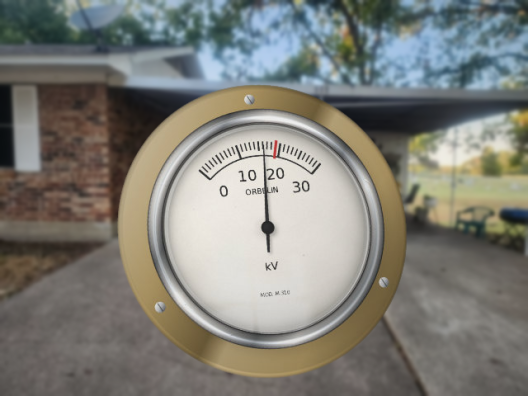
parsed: 16 kV
